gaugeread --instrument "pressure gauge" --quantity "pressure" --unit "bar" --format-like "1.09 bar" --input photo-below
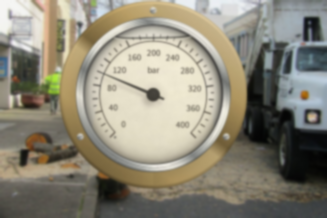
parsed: 100 bar
